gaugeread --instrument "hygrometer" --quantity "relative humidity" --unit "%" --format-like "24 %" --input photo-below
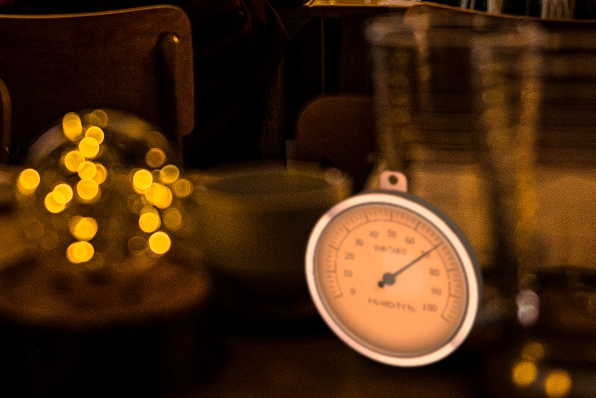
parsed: 70 %
